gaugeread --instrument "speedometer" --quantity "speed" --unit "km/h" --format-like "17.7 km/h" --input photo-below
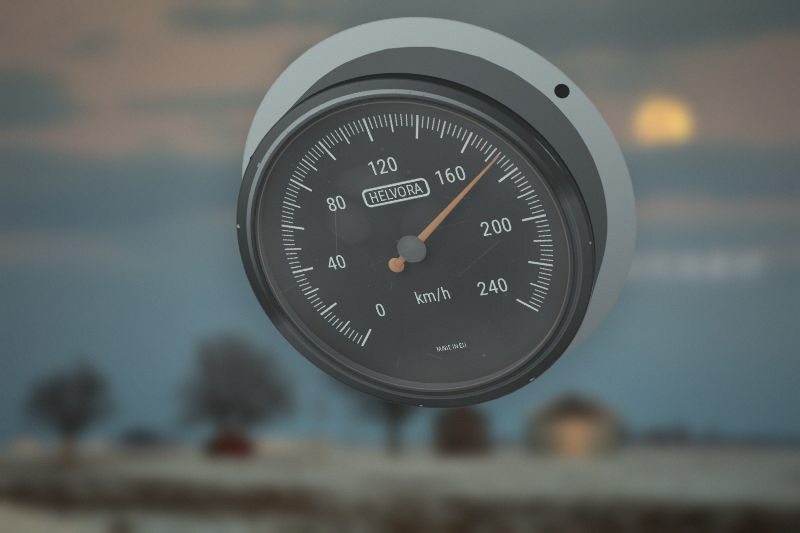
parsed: 172 km/h
